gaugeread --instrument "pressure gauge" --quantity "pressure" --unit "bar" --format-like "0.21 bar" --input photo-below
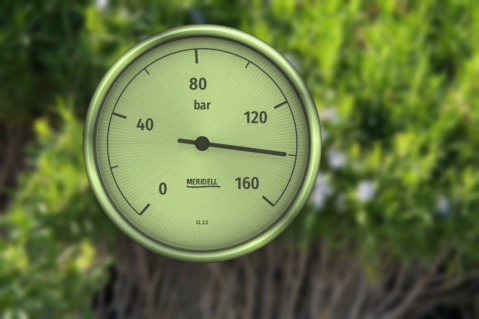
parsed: 140 bar
